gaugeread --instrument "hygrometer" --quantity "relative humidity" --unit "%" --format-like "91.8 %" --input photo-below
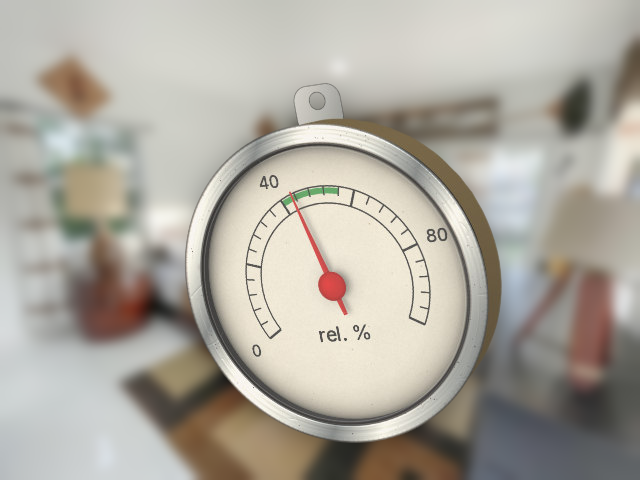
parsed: 44 %
